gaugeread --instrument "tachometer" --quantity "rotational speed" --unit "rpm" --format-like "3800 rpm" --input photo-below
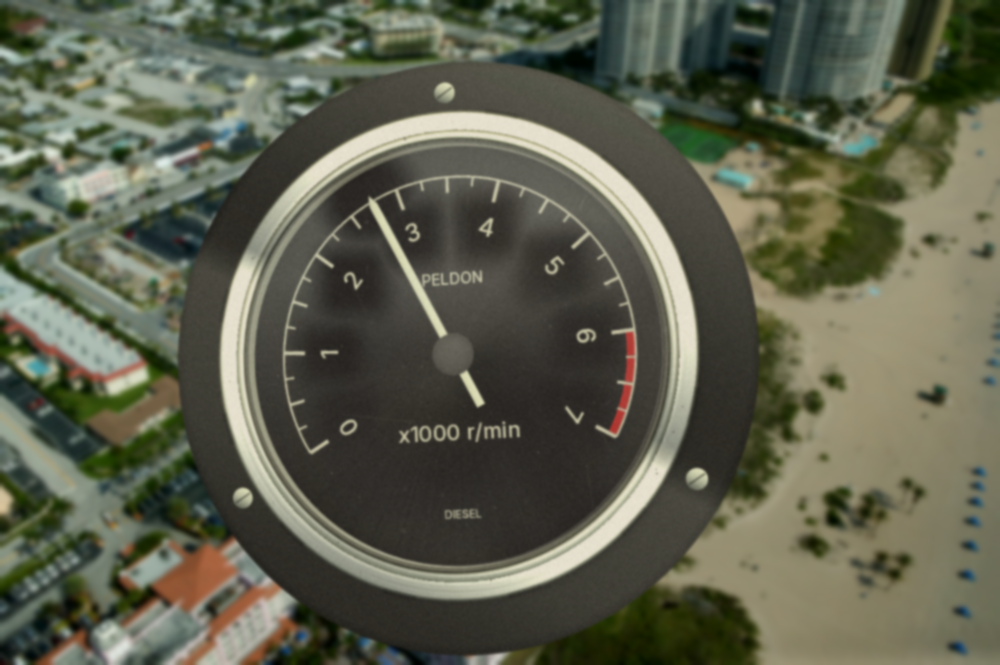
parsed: 2750 rpm
